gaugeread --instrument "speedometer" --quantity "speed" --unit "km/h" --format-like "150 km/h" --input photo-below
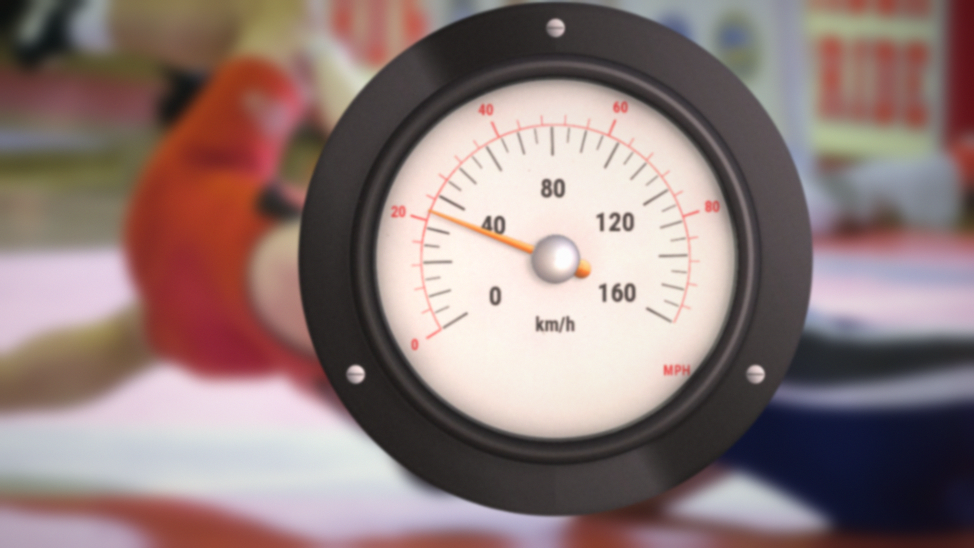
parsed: 35 km/h
